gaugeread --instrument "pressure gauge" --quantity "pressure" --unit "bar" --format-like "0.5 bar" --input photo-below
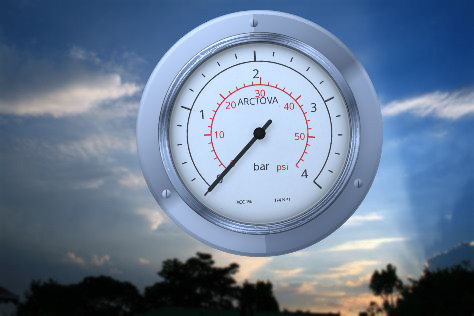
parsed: 0 bar
